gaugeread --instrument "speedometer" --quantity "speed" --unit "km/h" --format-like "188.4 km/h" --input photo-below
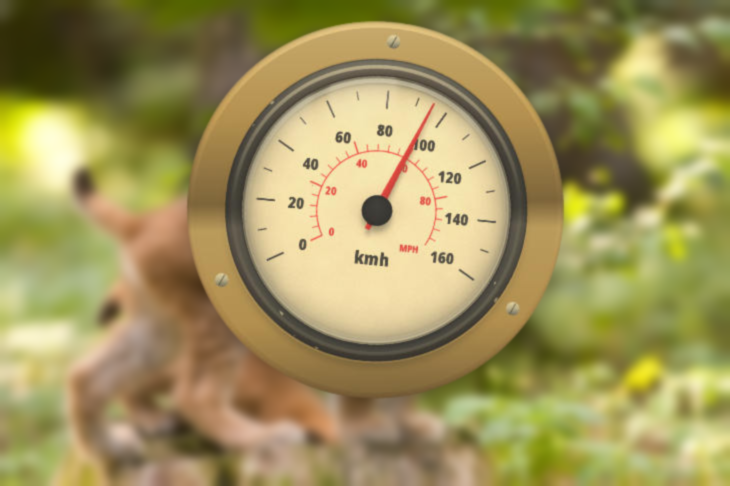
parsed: 95 km/h
